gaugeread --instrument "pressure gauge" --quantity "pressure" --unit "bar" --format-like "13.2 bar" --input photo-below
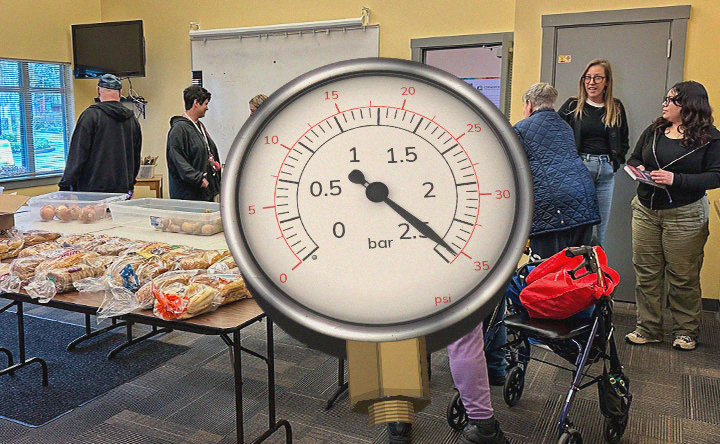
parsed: 2.45 bar
